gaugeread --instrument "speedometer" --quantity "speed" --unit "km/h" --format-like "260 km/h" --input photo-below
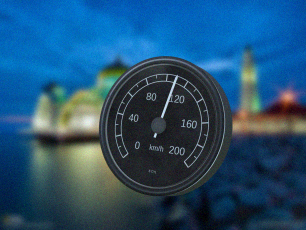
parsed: 110 km/h
